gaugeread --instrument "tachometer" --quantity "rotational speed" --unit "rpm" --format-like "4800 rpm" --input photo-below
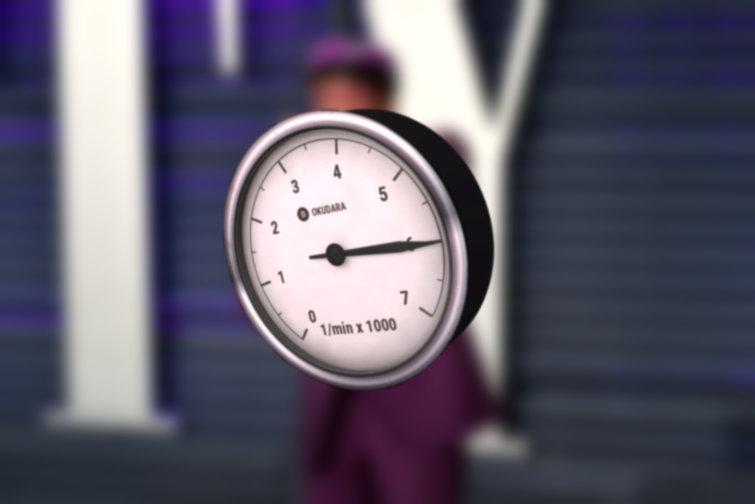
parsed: 6000 rpm
